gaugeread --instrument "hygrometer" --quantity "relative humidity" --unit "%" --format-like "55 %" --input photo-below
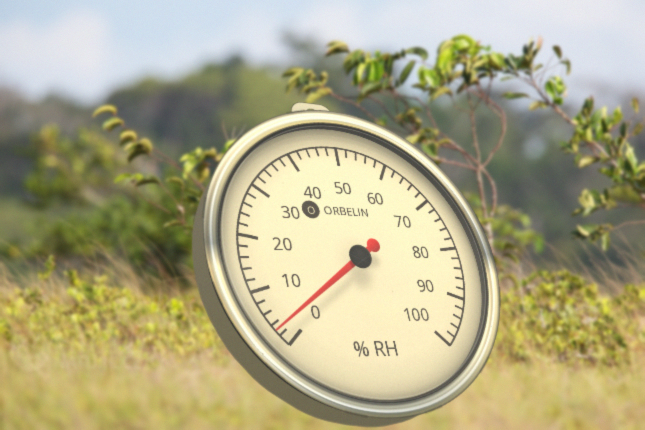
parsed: 3 %
